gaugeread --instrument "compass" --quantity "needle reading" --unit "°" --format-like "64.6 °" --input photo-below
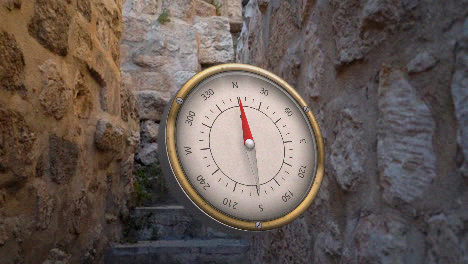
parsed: 0 °
